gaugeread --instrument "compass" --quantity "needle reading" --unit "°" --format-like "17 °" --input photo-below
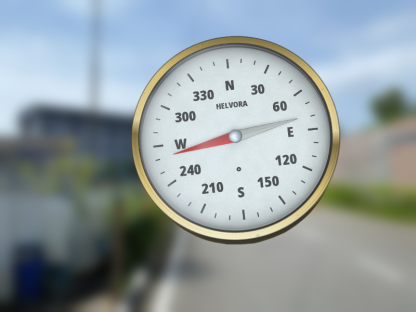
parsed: 260 °
